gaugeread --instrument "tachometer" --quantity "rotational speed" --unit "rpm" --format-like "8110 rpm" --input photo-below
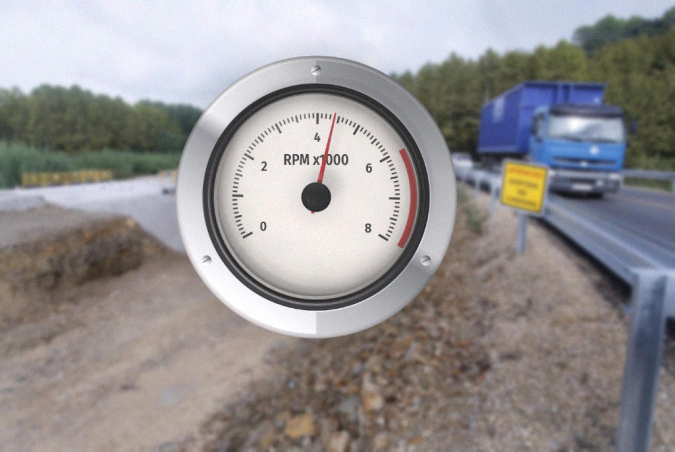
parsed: 4400 rpm
